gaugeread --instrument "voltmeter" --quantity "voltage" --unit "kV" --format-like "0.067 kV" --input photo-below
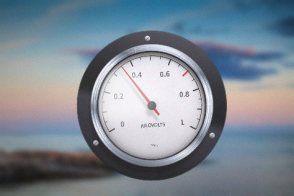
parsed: 0.35 kV
